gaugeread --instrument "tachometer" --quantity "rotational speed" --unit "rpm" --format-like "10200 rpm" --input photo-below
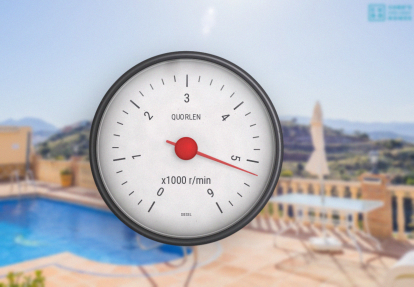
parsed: 5200 rpm
